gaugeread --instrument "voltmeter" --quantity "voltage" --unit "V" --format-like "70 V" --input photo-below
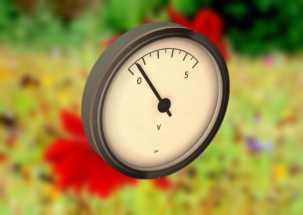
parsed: 0.5 V
